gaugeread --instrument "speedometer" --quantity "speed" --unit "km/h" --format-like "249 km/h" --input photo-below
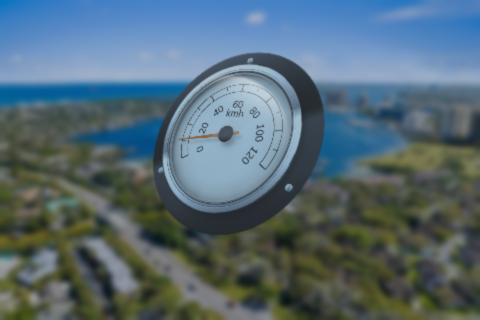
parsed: 10 km/h
